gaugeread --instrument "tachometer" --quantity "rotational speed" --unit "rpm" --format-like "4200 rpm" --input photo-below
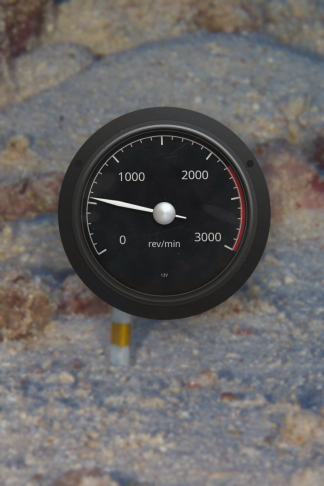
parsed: 550 rpm
